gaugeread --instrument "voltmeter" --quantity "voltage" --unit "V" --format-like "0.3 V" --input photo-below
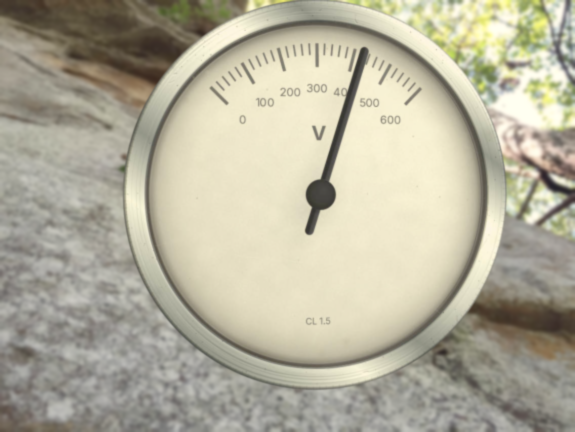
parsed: 420 V
